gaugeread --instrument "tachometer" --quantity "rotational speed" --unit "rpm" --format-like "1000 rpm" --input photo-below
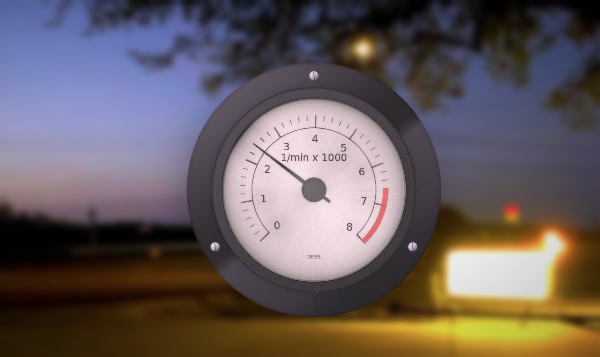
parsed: 2400 rpm
